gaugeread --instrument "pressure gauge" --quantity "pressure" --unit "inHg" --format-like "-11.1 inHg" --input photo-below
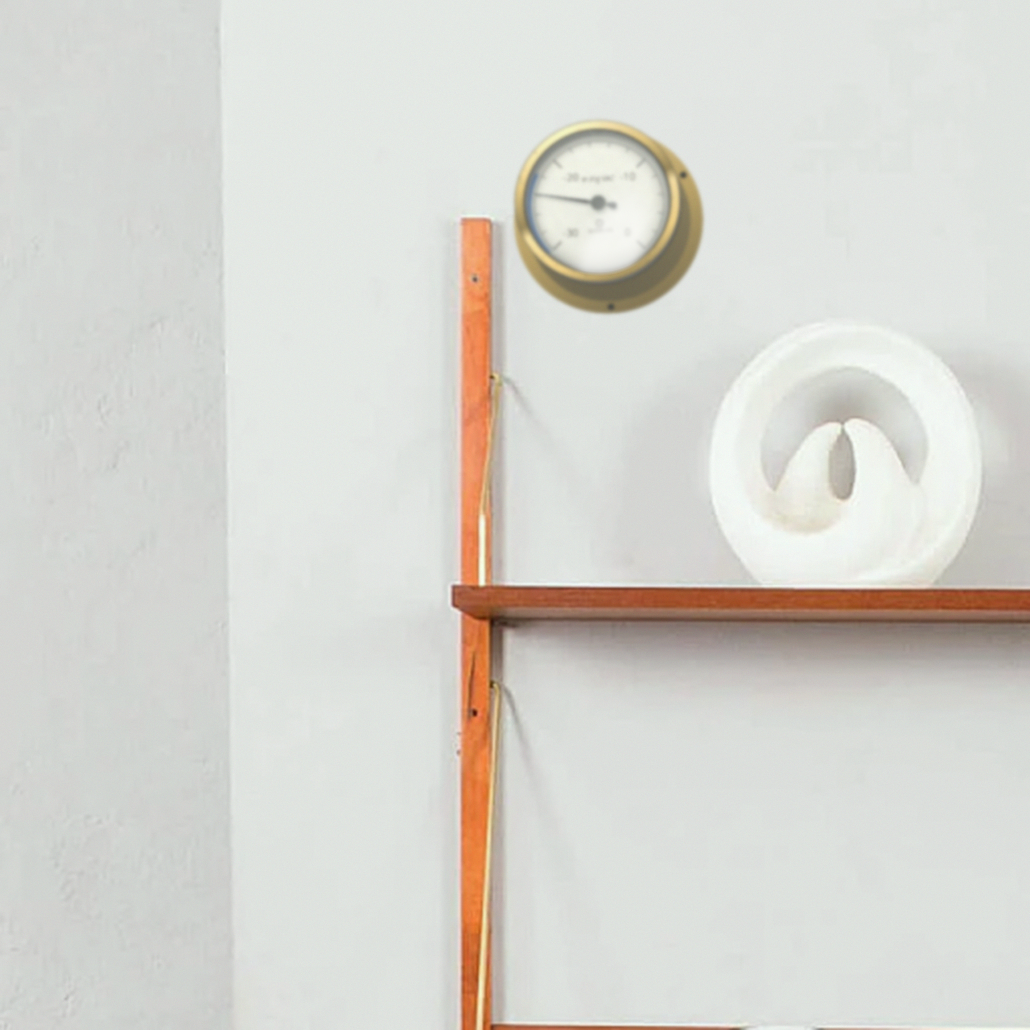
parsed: -24 inHg
